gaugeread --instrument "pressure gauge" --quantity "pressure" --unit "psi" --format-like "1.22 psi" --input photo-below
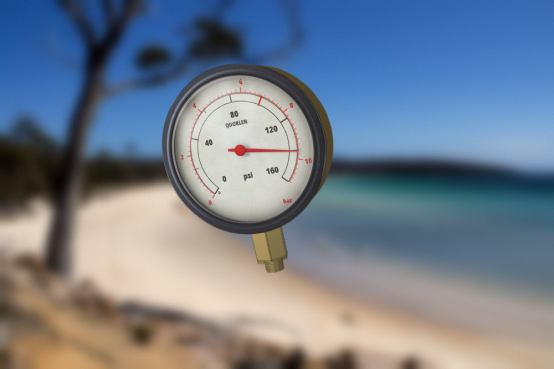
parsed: 140 psi
